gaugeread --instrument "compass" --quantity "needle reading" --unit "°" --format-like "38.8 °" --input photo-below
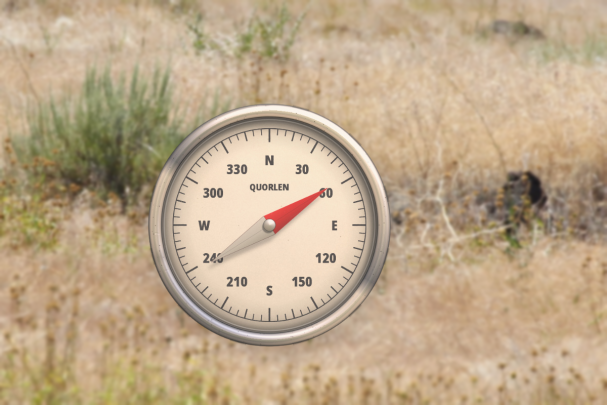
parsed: 57.5 °
